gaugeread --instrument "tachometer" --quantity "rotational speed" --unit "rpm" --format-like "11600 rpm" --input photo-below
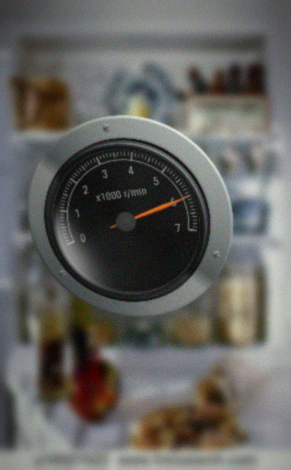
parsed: 6000 rpm
